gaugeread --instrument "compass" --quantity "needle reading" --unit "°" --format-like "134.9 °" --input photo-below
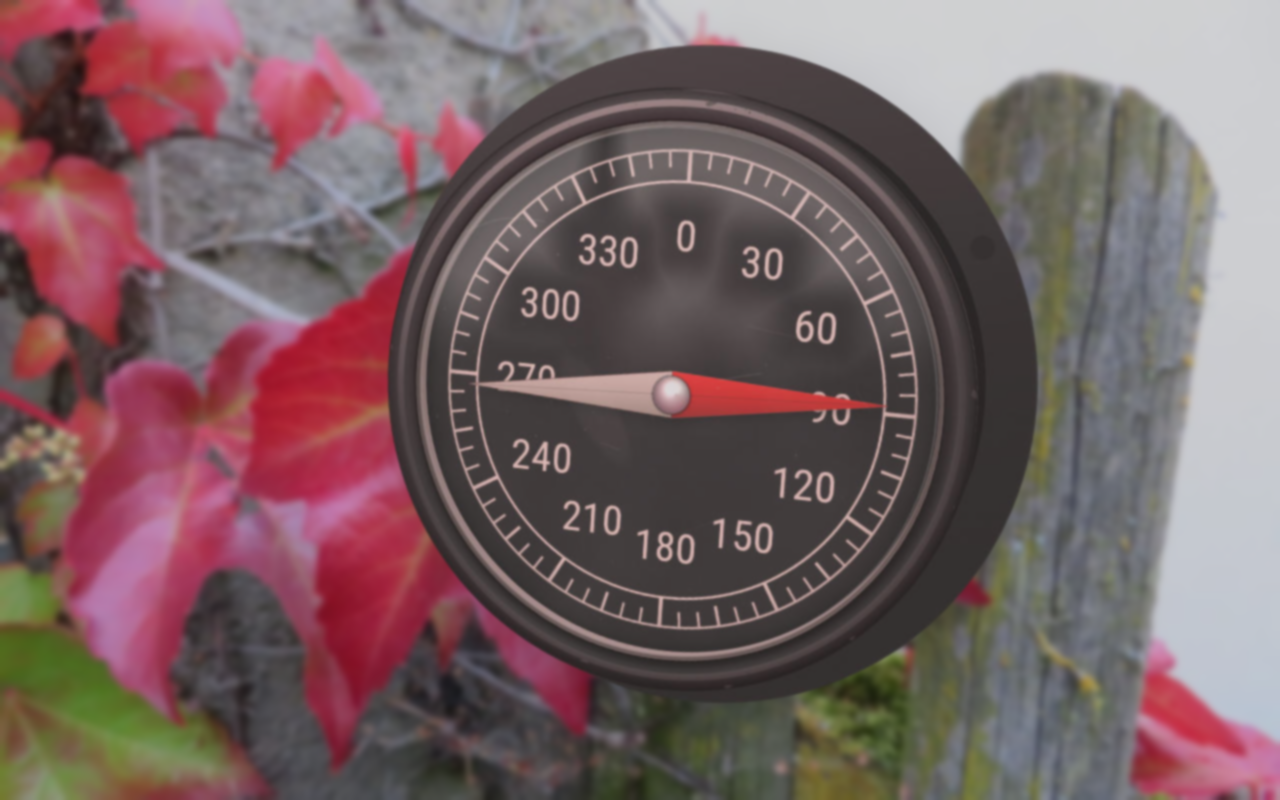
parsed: 87.5 °
